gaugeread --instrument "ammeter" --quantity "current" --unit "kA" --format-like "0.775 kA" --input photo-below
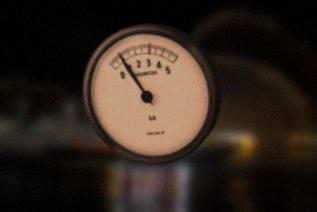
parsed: 1 kA
